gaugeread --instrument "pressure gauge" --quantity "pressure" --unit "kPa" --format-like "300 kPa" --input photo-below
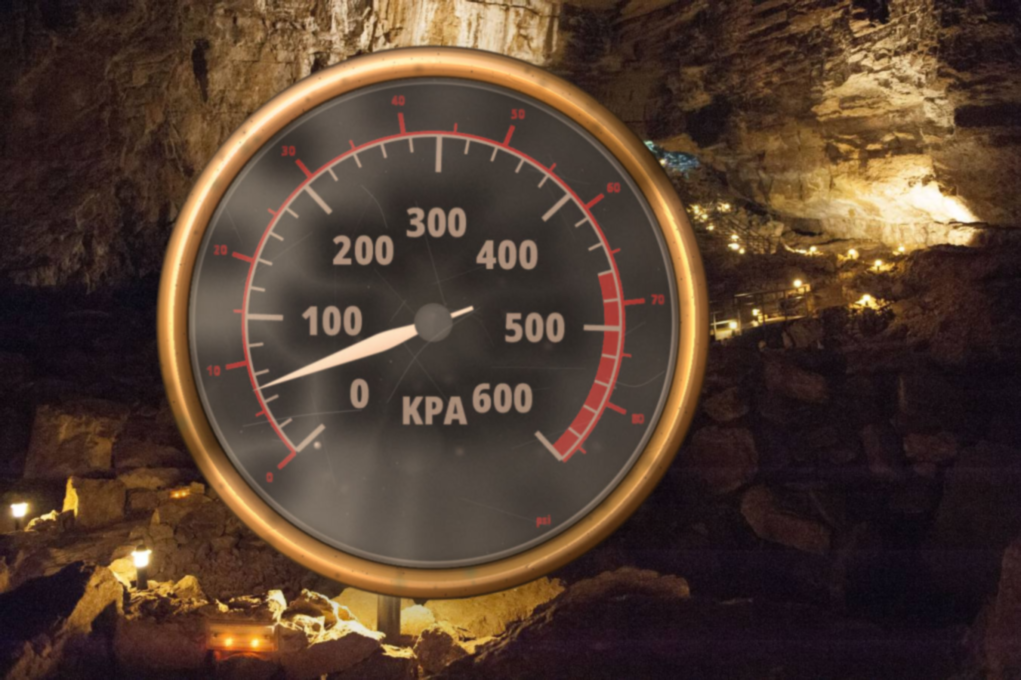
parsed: 50 kPa
